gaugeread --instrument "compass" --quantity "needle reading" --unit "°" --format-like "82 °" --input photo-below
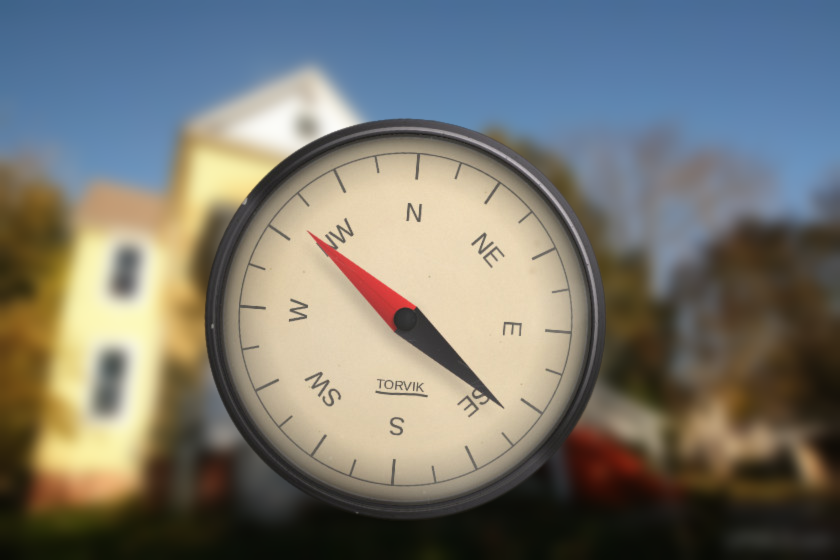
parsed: 307.5 °
